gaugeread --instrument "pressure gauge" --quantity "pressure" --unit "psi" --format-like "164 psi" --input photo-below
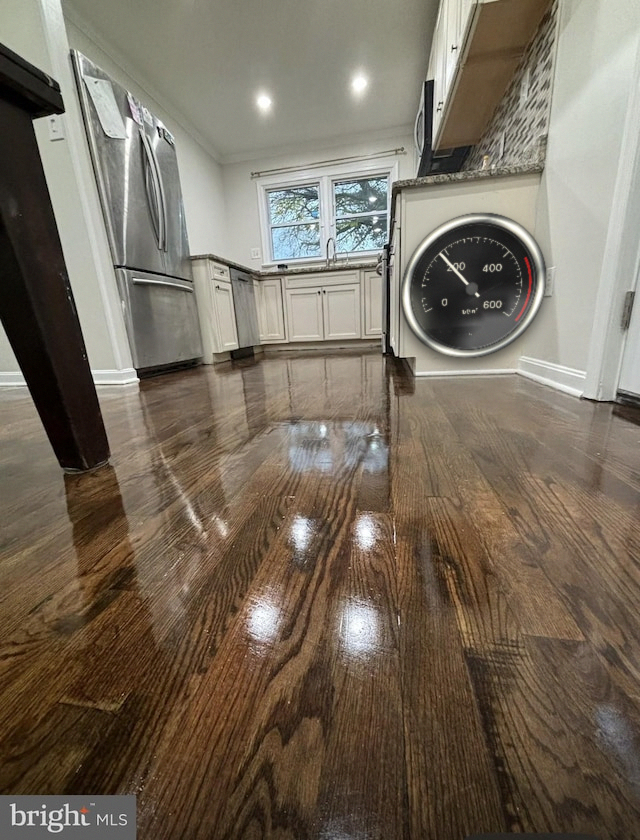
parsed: 180 psi
